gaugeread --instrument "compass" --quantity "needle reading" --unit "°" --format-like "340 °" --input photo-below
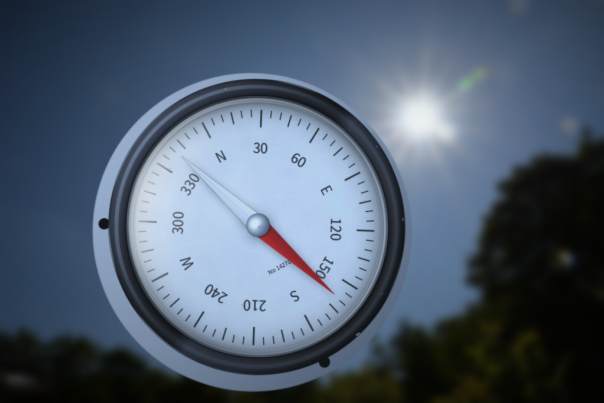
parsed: 160 °
